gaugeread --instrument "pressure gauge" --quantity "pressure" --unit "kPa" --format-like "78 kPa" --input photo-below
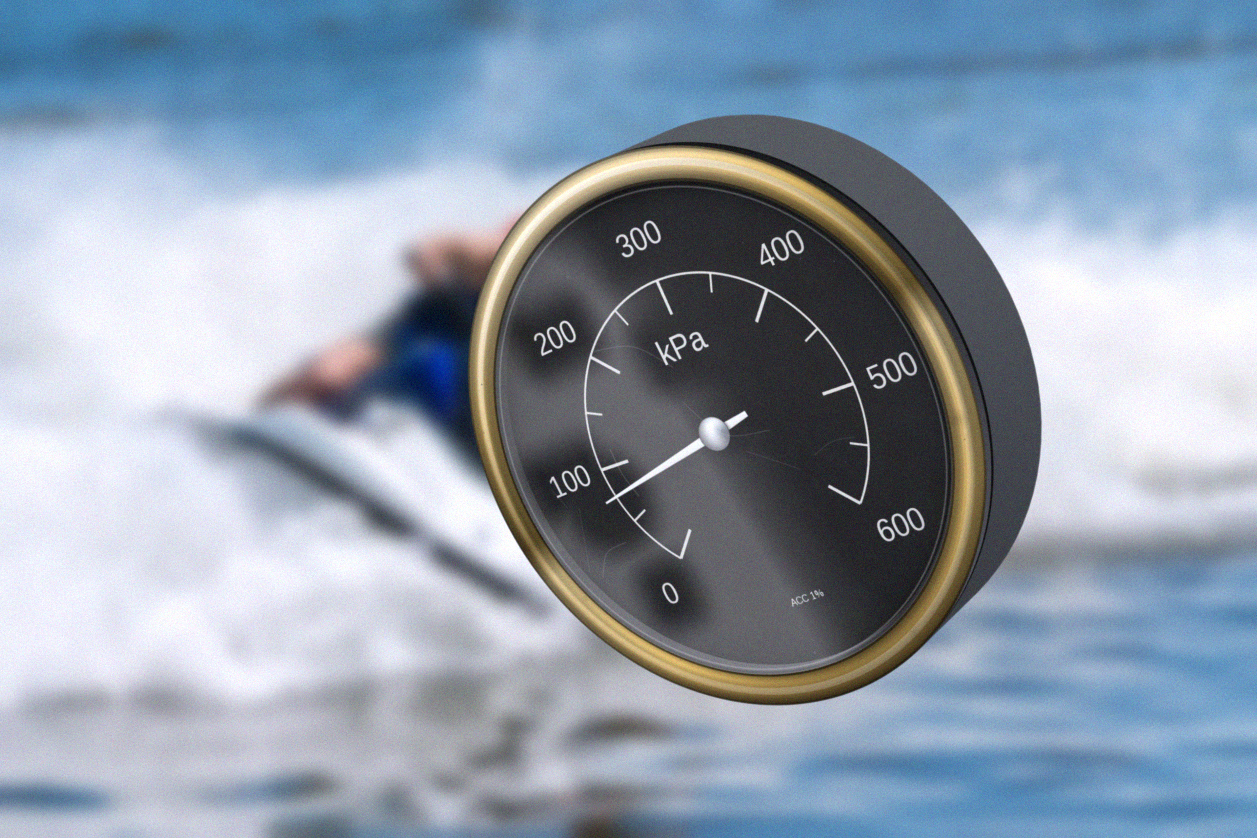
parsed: 75 kPa
